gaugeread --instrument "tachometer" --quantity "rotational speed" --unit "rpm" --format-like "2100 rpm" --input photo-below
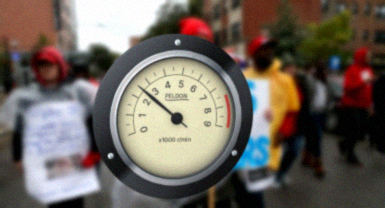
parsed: 2500 rpm
